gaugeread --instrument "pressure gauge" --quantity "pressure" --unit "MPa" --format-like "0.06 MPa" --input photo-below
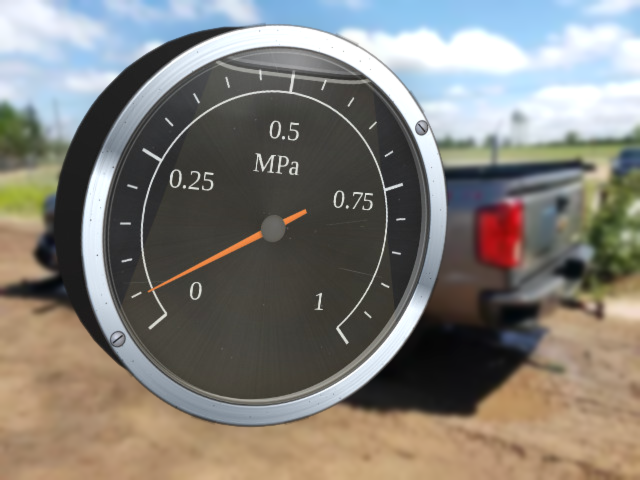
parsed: 0.05 MPa
